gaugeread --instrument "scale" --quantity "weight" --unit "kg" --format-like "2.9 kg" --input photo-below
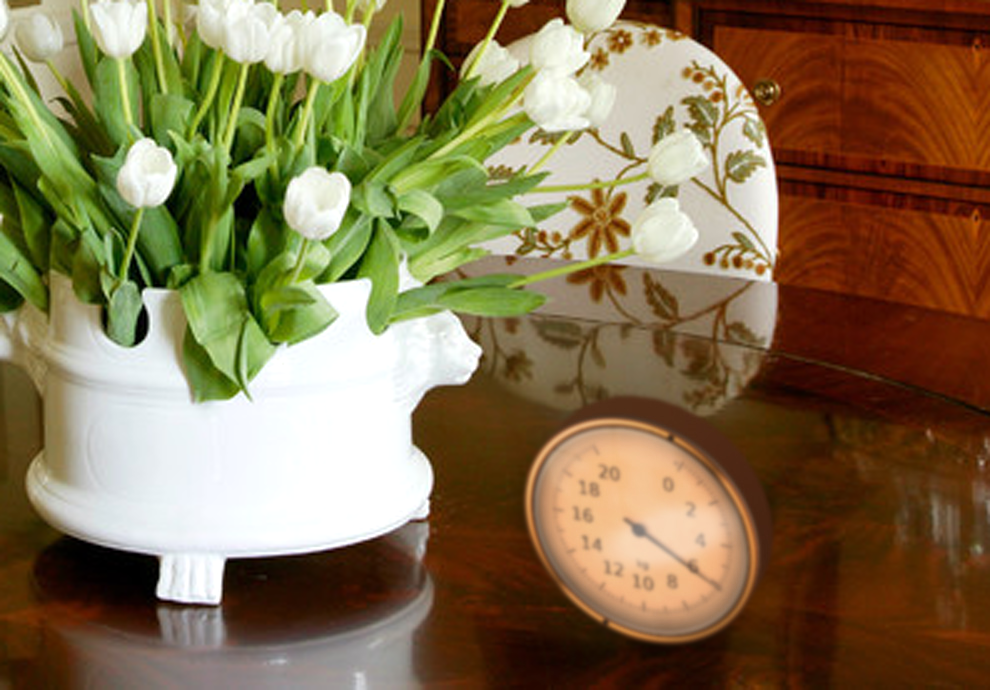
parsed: 6 kg
